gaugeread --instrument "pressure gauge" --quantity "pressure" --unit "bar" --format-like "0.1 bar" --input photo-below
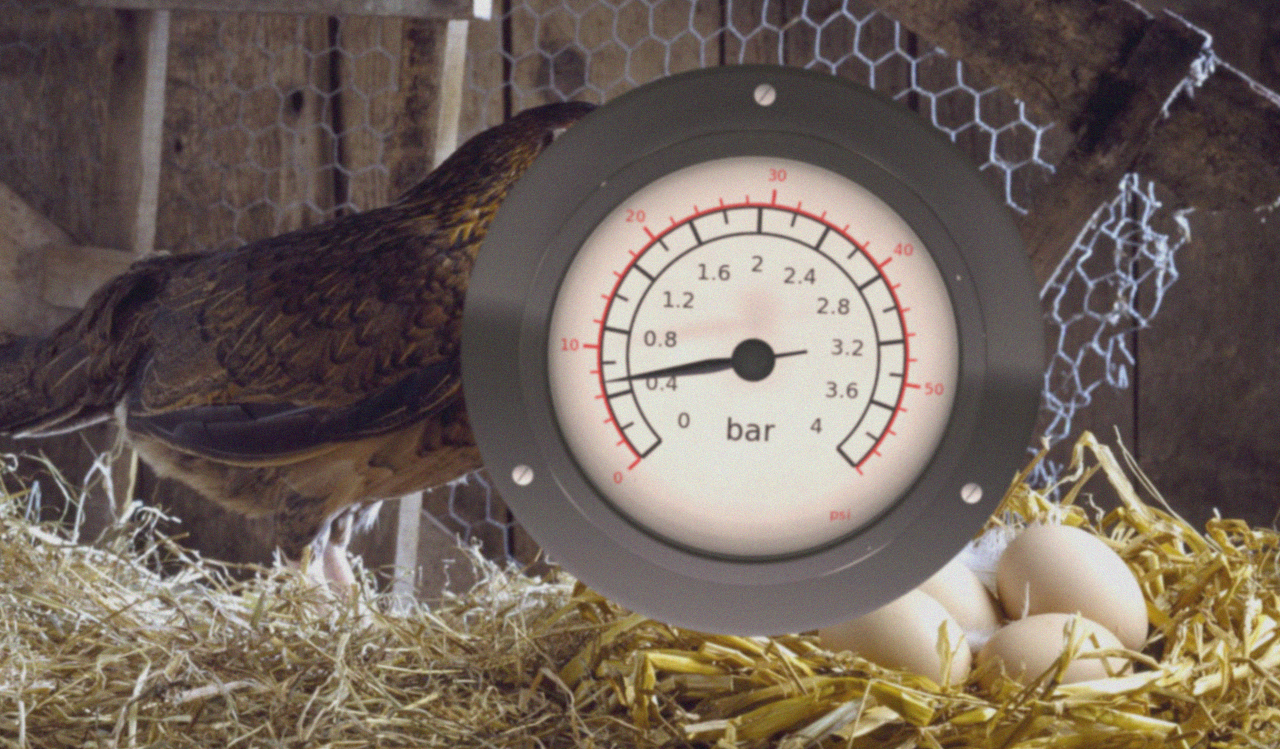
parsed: 0.5 bar
